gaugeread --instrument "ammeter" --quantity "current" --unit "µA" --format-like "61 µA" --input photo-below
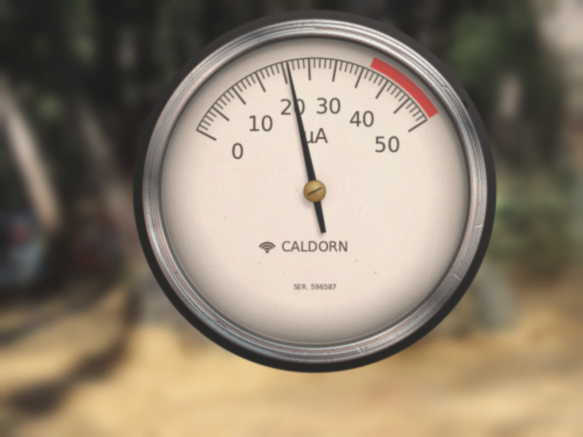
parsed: 21 µA
